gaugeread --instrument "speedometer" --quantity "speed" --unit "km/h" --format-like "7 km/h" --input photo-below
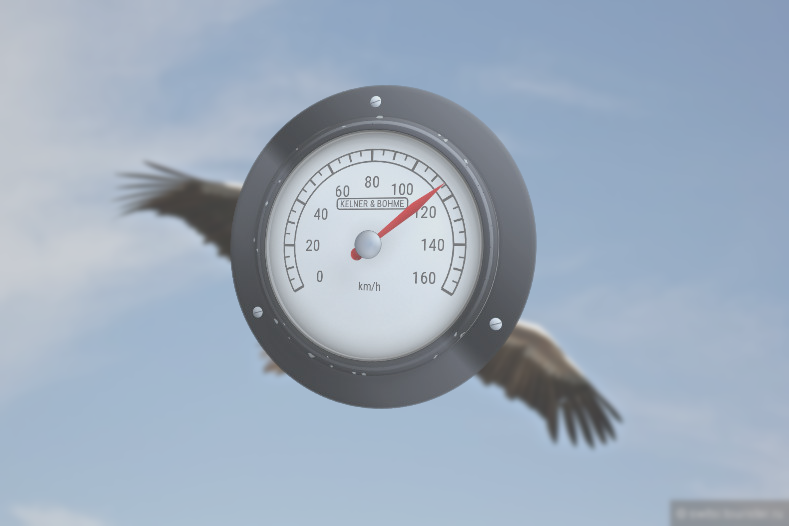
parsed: 115 km/h
